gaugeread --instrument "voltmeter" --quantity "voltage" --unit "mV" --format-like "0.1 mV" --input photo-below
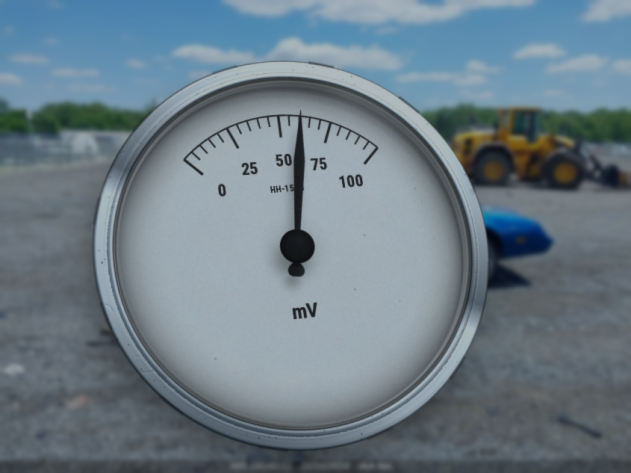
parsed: 60 mV
